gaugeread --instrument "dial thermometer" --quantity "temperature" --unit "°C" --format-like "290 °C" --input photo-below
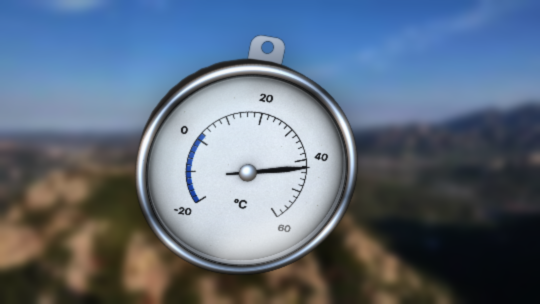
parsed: 42 °C
